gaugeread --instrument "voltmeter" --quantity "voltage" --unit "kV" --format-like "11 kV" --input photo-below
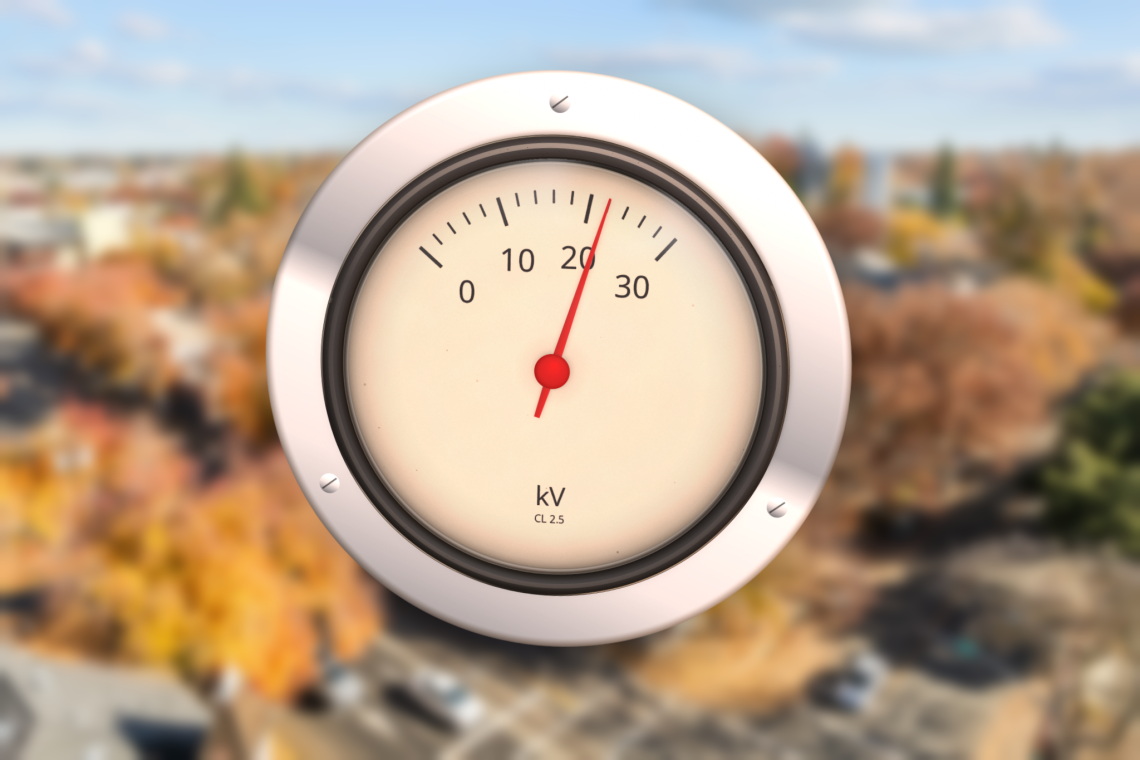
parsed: 22 kV
